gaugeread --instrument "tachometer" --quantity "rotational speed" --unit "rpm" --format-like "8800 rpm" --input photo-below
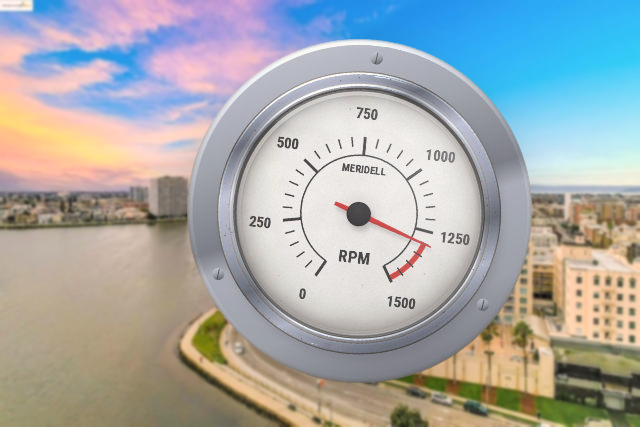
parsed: 1300 rpm
